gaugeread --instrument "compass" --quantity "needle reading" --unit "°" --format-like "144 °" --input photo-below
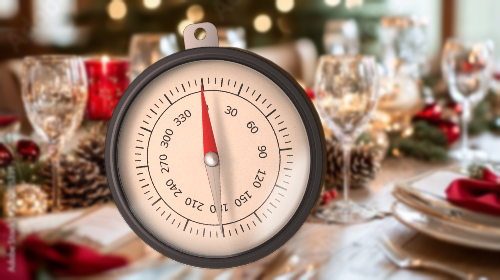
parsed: 0 °
